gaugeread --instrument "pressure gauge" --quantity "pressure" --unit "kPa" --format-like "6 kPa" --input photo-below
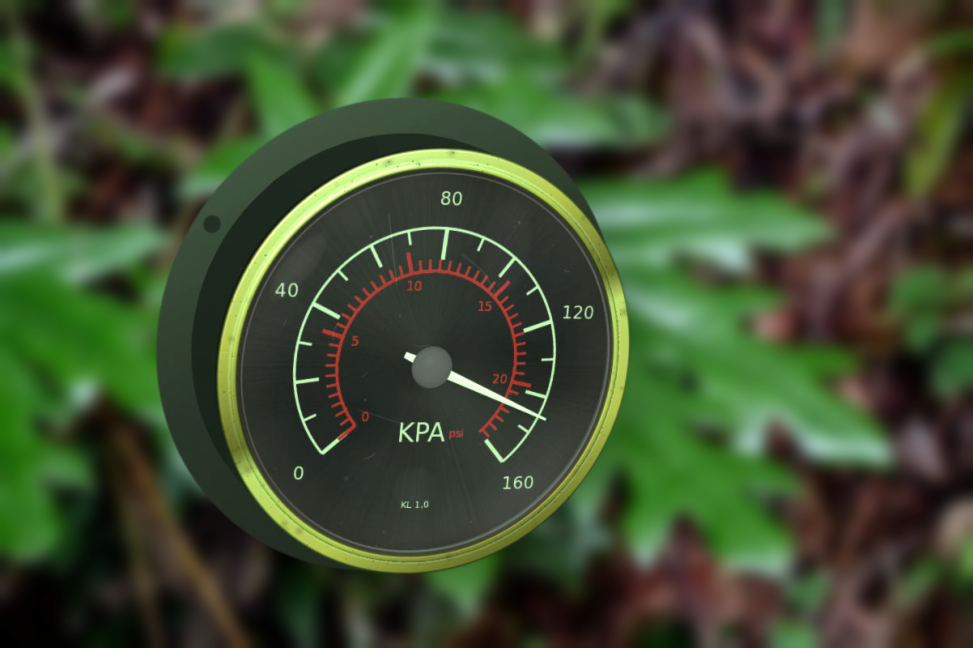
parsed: 145 kPa
